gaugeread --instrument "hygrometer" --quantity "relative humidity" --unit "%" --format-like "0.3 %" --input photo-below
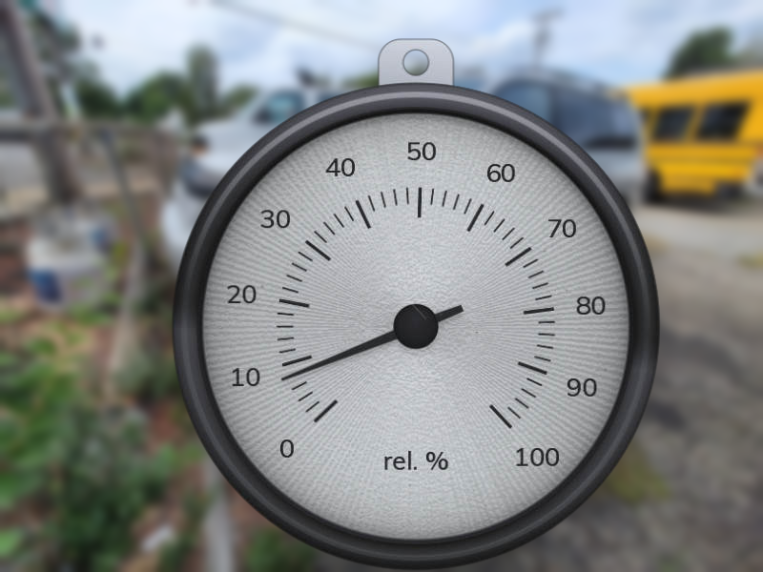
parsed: 8 %
